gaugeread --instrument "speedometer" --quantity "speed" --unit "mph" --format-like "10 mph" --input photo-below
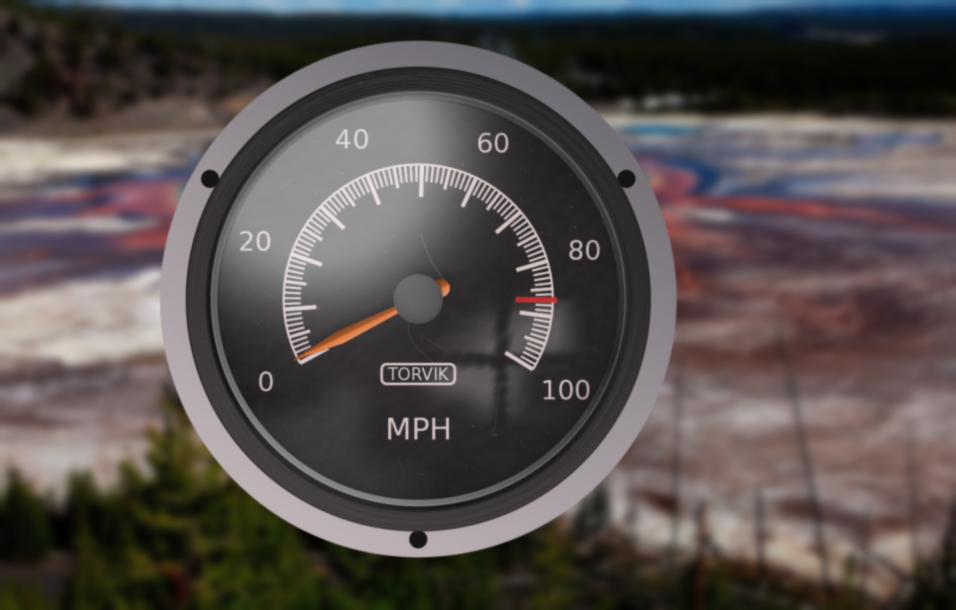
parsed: 1 mph
